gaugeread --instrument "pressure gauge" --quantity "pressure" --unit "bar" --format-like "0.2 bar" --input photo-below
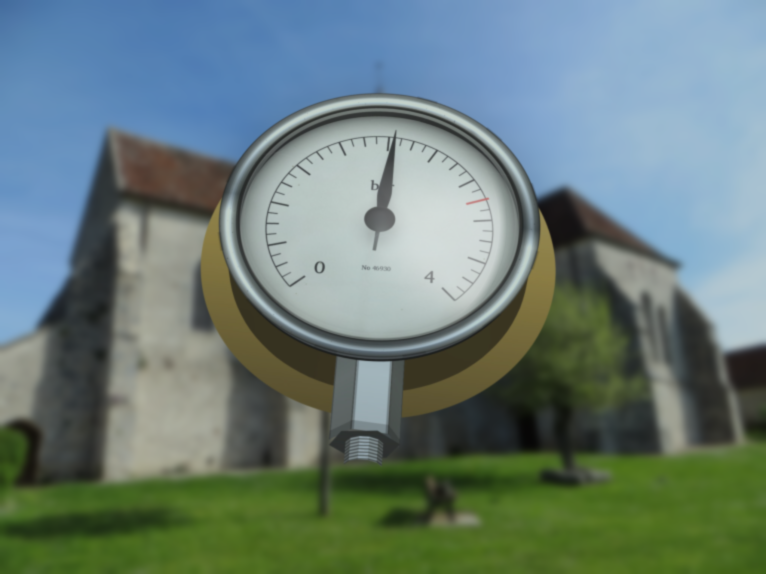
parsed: 2.05 bar
